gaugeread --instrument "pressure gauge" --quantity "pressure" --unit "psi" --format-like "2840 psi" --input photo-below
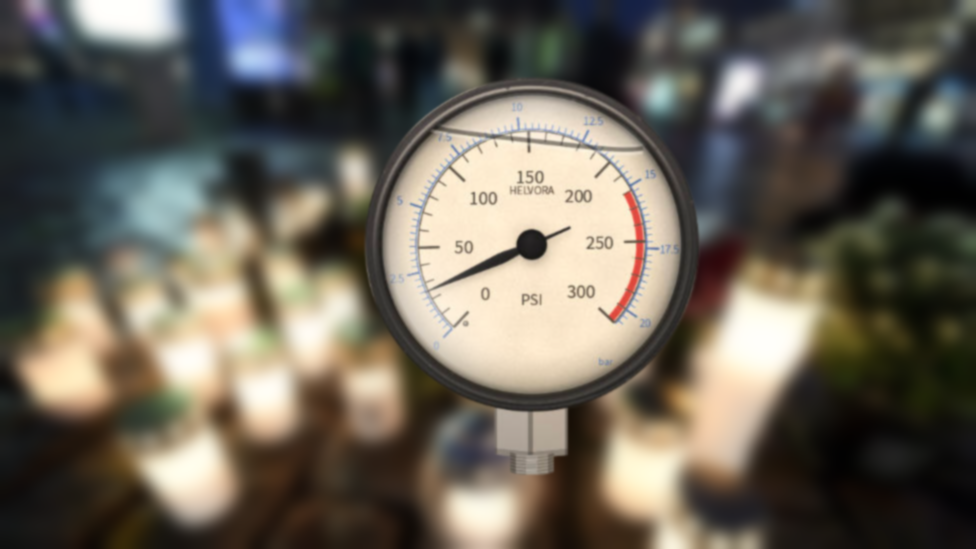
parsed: 25 psi
